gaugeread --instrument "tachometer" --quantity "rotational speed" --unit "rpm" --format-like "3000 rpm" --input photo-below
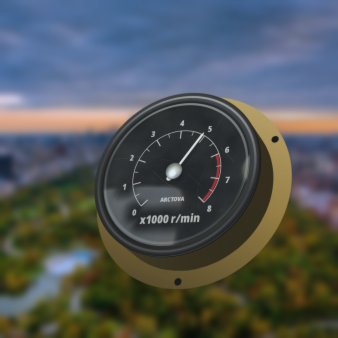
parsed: 5000 rpm
